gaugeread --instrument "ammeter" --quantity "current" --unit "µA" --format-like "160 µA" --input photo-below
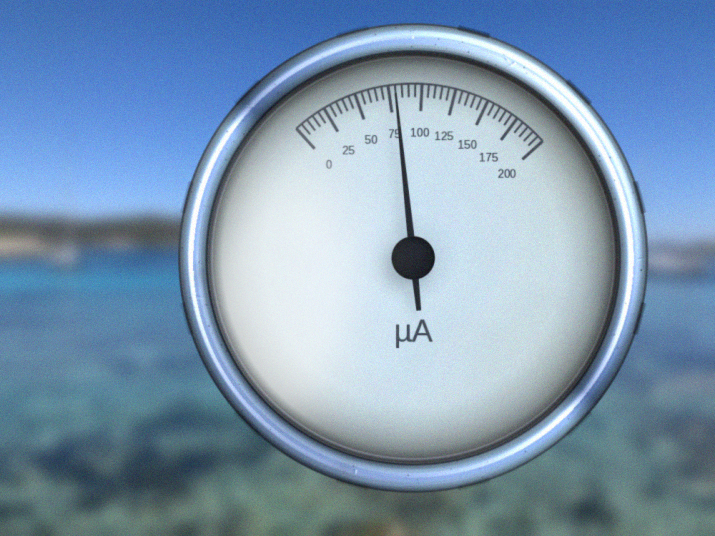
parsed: 80 µA
